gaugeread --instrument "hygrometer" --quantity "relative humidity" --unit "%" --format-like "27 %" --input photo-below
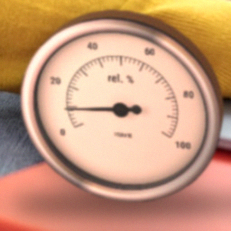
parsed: 10 %
